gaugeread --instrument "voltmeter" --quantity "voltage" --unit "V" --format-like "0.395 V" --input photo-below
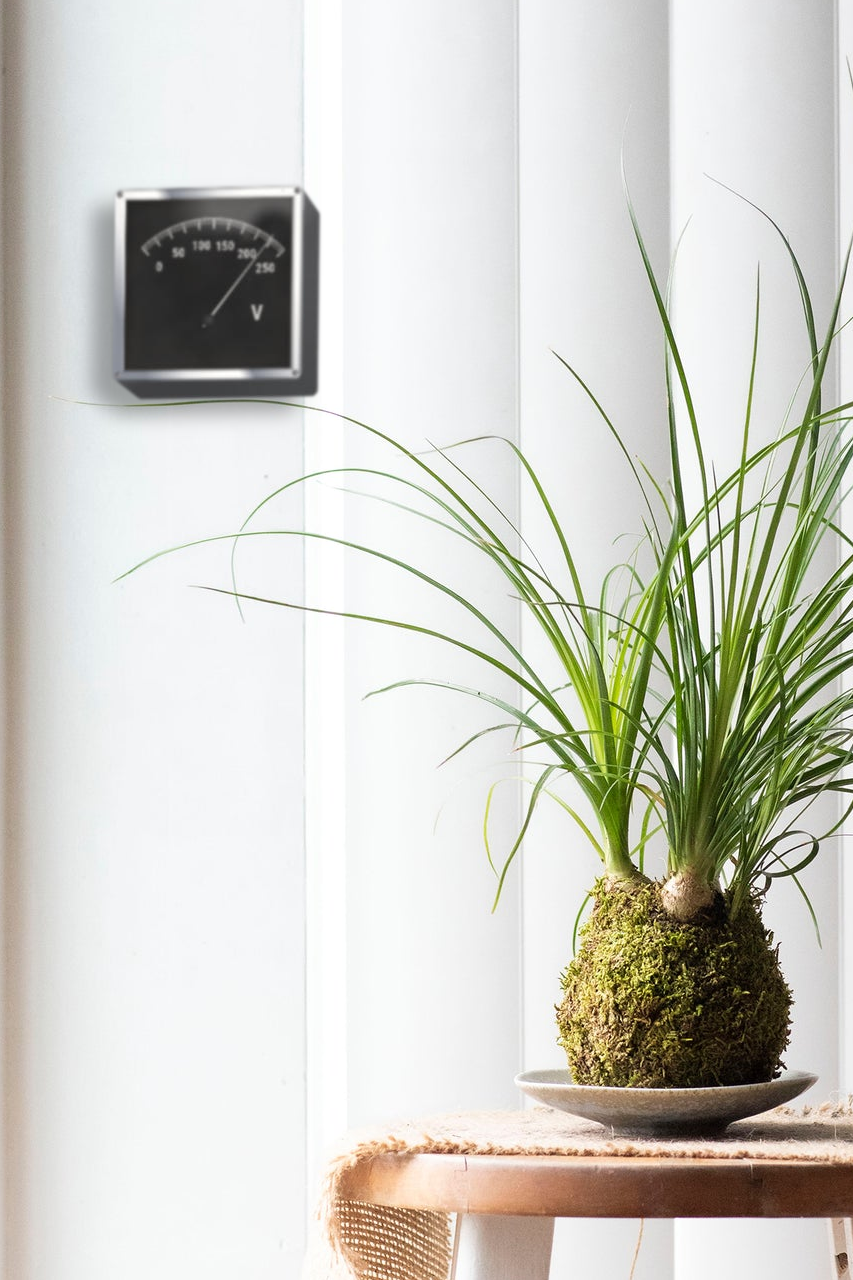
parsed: 225 V
